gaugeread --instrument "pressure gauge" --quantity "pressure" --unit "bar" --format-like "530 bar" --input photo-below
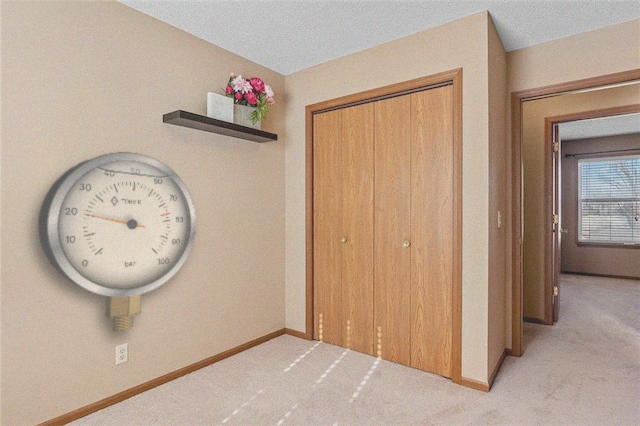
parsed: 20 bar
